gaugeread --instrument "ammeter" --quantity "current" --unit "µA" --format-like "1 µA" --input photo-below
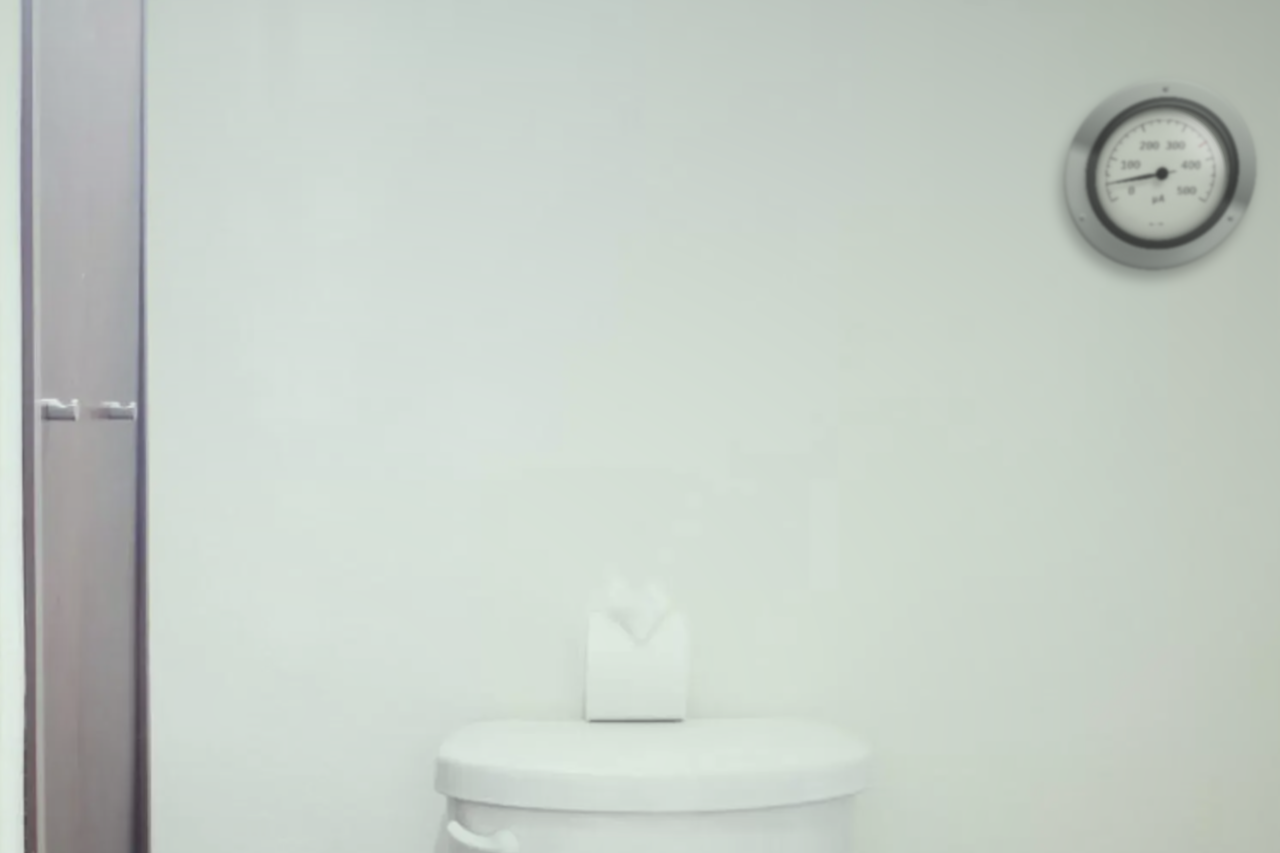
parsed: 40 µA
